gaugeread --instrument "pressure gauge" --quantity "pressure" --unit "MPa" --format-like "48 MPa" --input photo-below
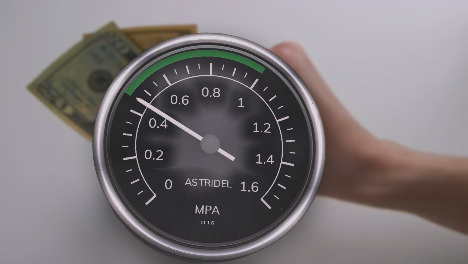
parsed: 0.45 MPa
